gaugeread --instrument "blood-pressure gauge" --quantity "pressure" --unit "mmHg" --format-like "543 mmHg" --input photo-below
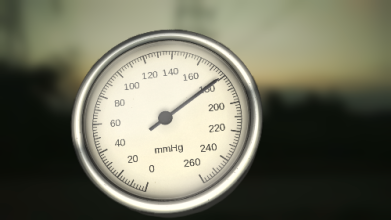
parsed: 180 mmHg
